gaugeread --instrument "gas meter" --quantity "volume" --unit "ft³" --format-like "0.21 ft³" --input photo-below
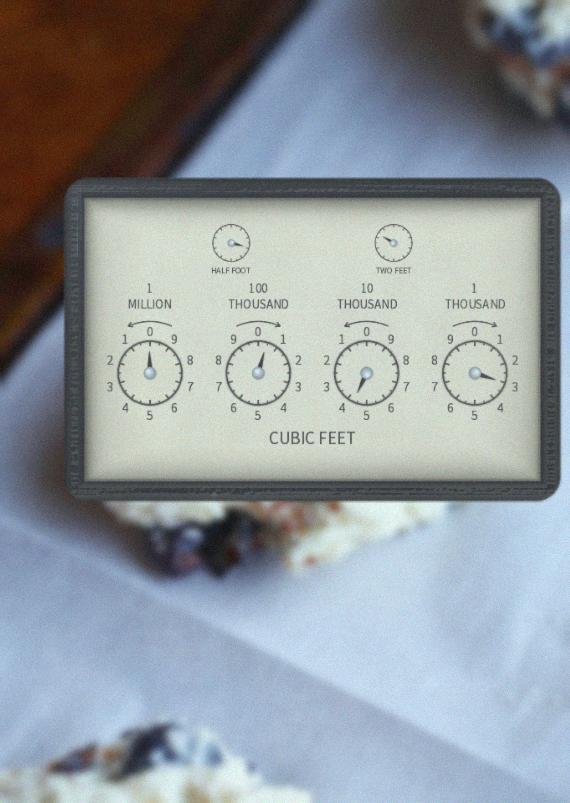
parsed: 4300 ft³
